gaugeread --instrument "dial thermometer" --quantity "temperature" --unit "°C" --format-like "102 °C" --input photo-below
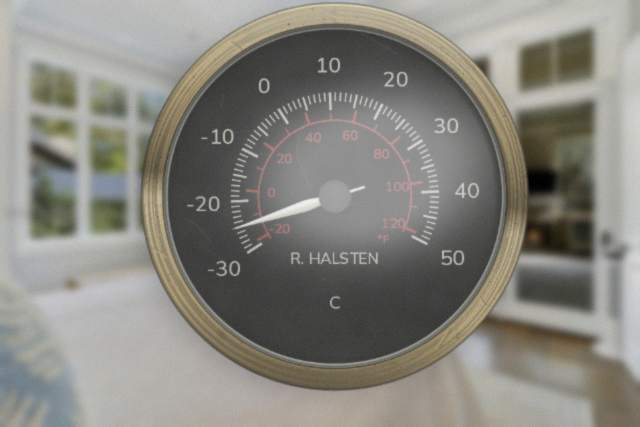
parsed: -25 °C
